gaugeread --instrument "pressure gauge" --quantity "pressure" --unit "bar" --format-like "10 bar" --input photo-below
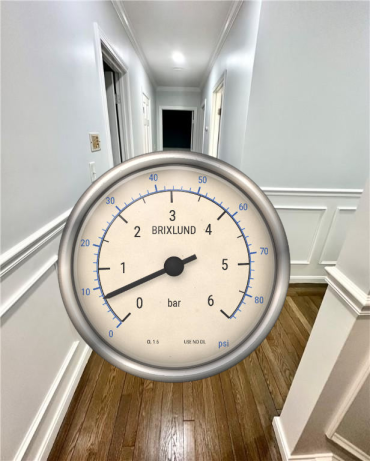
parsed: 0.5 bar
